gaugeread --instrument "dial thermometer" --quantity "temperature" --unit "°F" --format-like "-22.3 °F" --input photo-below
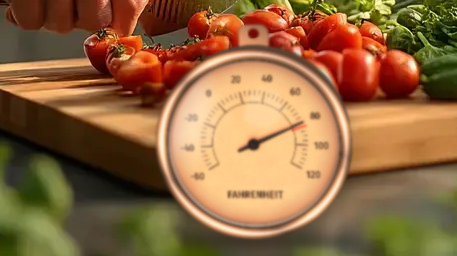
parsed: 80 °F
